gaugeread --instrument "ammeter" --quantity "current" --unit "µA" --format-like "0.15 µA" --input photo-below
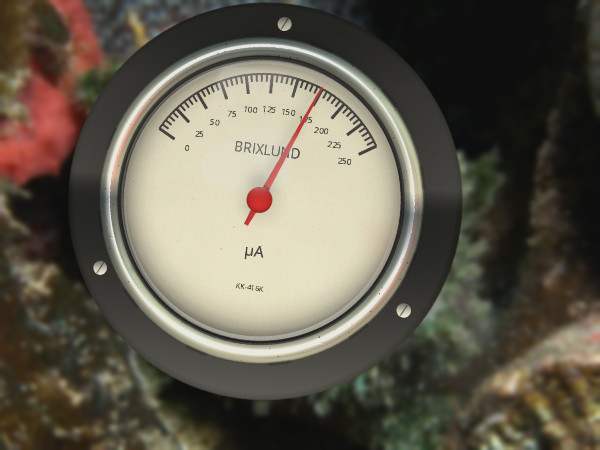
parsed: 175 µA
